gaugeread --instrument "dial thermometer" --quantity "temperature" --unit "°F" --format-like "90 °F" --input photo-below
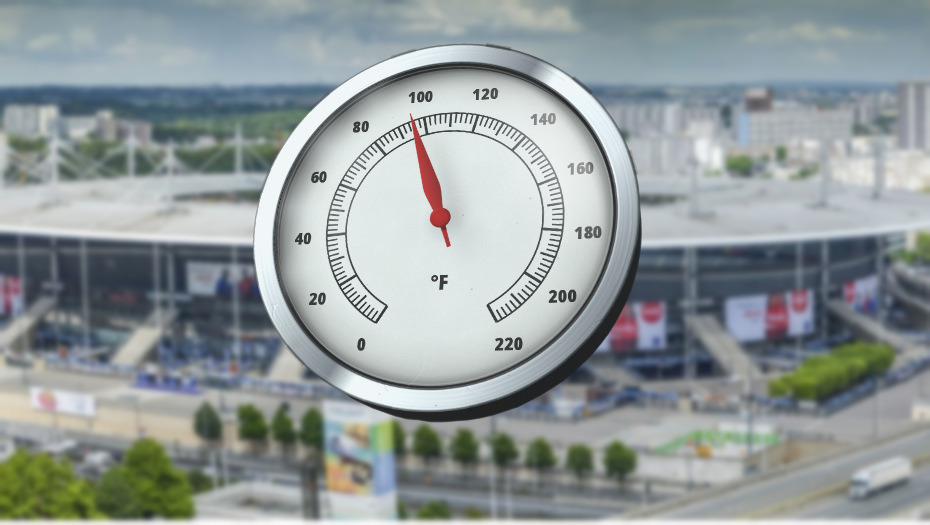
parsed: 96 °F
